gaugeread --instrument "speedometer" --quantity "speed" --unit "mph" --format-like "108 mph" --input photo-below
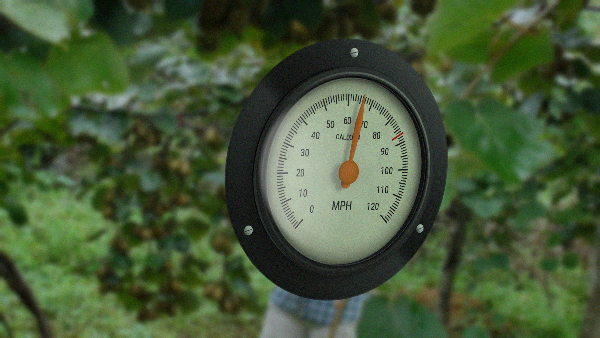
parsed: 65 mph
